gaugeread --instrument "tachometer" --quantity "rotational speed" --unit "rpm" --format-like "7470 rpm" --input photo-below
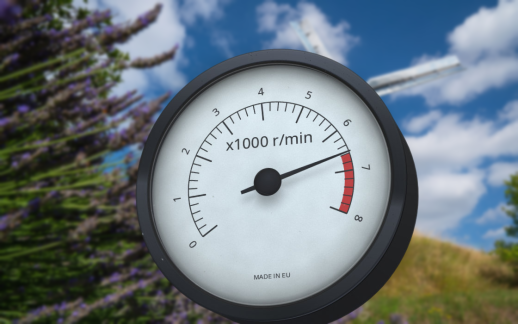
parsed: 6600 rpm
